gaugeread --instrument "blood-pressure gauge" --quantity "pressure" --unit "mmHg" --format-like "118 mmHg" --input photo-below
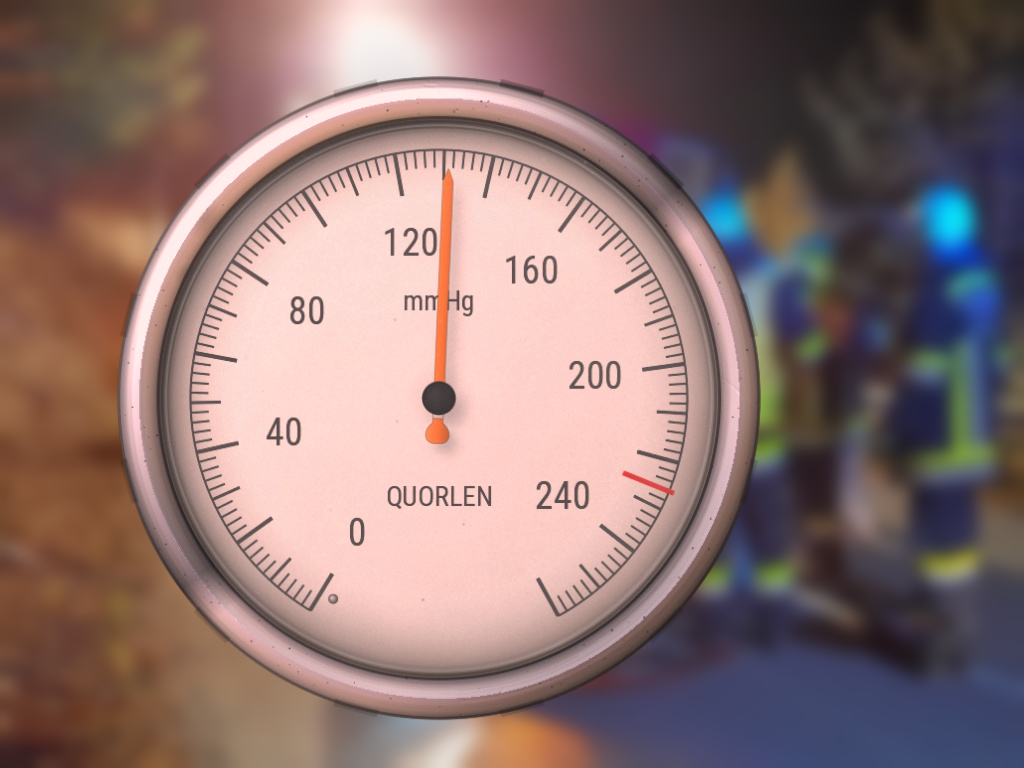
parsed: 131 mmHg
